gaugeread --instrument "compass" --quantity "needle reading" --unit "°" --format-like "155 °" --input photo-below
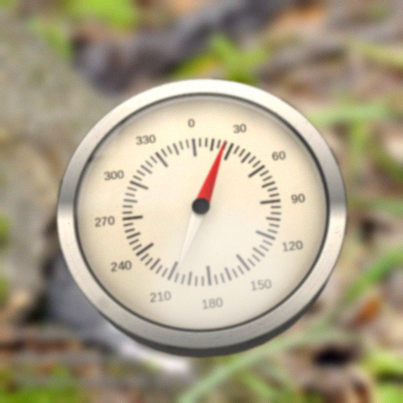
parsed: 25 °
